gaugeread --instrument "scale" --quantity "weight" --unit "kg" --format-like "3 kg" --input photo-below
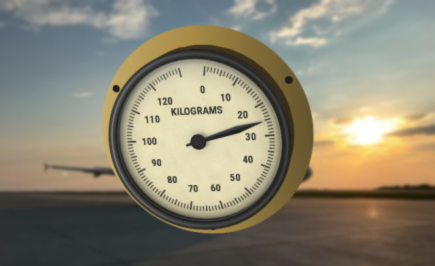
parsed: 25 kg
